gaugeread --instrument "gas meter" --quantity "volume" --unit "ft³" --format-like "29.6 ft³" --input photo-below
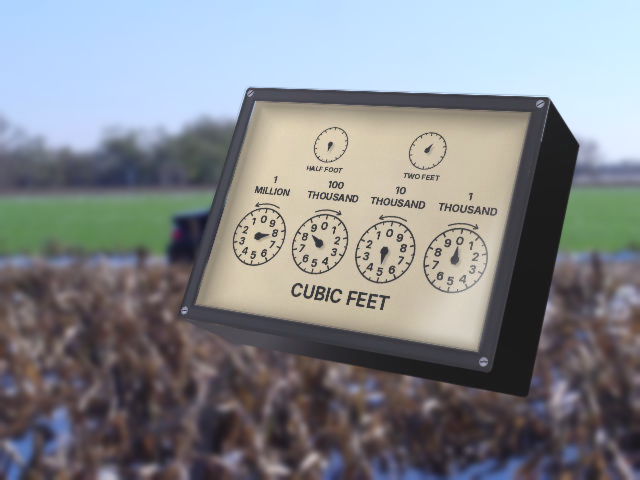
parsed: 785000 ft³
